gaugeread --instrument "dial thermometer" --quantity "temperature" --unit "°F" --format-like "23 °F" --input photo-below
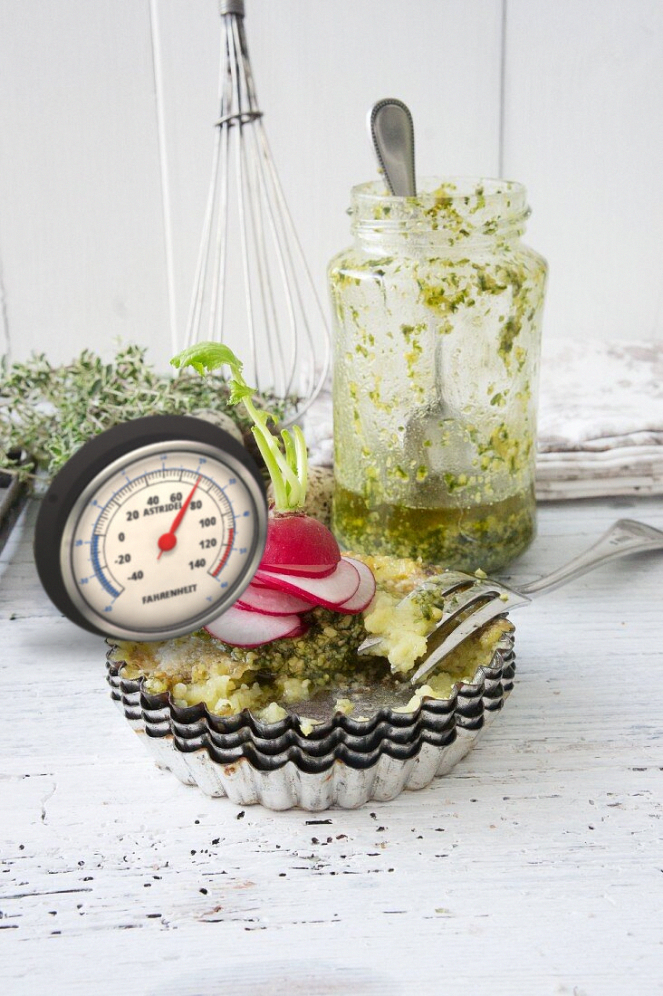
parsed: 70 °F
